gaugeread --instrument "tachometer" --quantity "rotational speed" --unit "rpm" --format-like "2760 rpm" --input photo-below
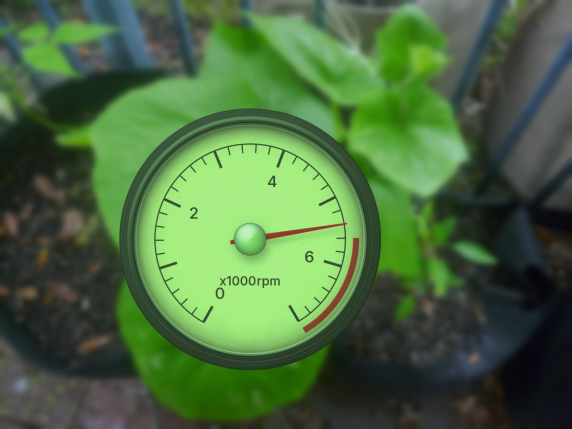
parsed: 5400 rpm
